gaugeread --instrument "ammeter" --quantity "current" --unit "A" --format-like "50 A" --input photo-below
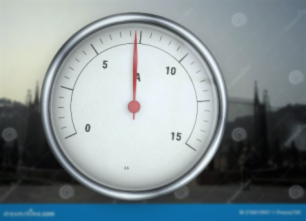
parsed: 7.25 A
